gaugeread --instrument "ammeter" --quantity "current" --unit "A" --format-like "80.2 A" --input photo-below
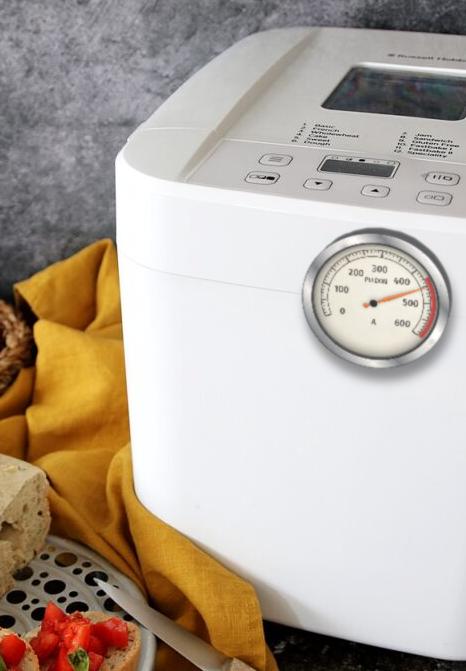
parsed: 450 A
